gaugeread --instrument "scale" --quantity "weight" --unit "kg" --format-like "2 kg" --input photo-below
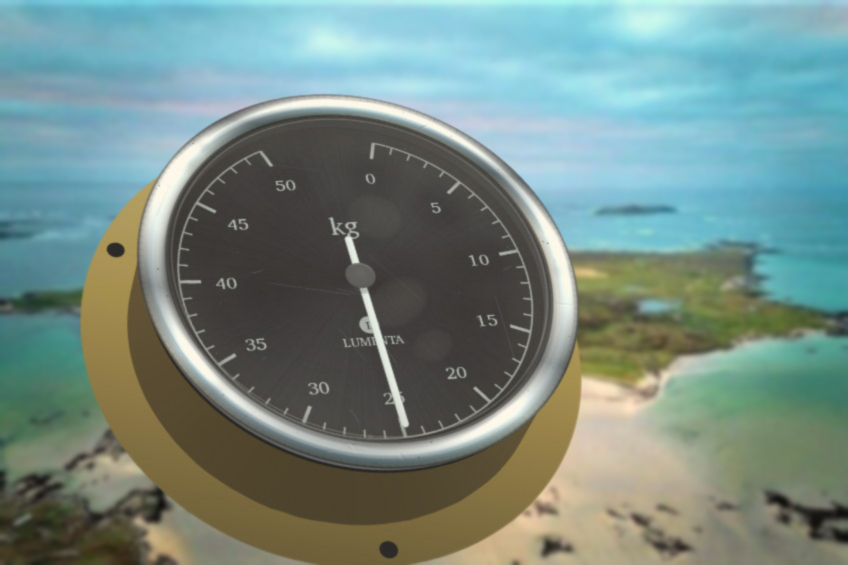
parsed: 25 kg
